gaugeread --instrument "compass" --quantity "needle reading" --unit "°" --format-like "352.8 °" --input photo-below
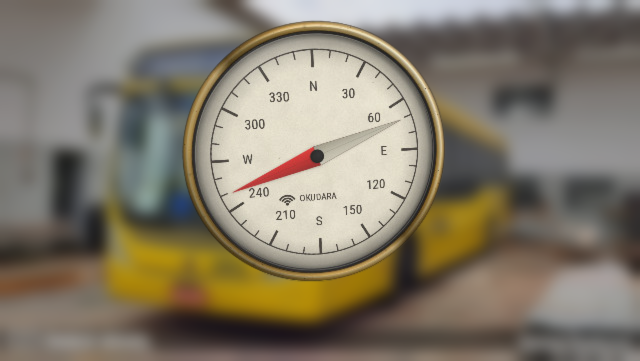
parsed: 250 °
